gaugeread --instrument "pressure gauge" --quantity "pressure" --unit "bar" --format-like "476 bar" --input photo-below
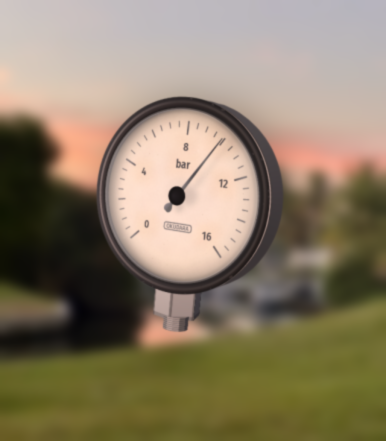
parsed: 10 bar
